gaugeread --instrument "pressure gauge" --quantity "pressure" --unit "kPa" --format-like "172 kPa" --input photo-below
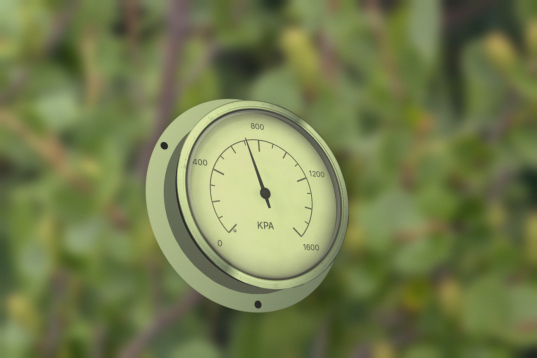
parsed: 700 kPa
